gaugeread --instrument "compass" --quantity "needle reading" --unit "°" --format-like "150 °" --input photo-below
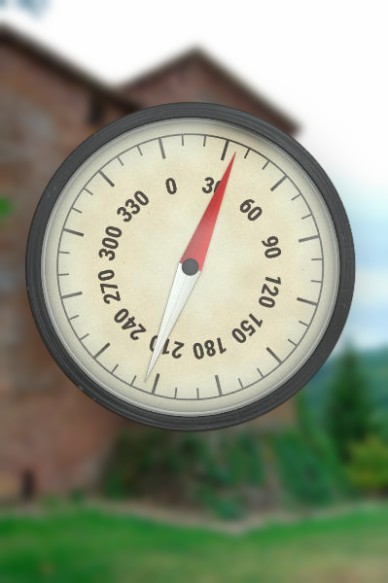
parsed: 35 °
